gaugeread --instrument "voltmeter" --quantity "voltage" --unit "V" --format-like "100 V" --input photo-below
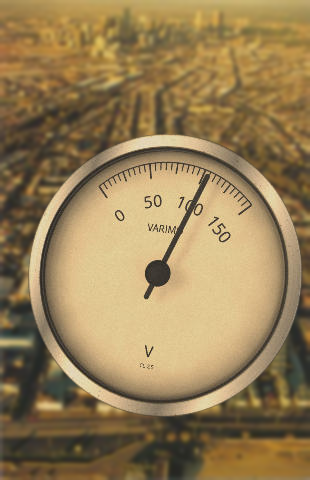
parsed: 105 V
